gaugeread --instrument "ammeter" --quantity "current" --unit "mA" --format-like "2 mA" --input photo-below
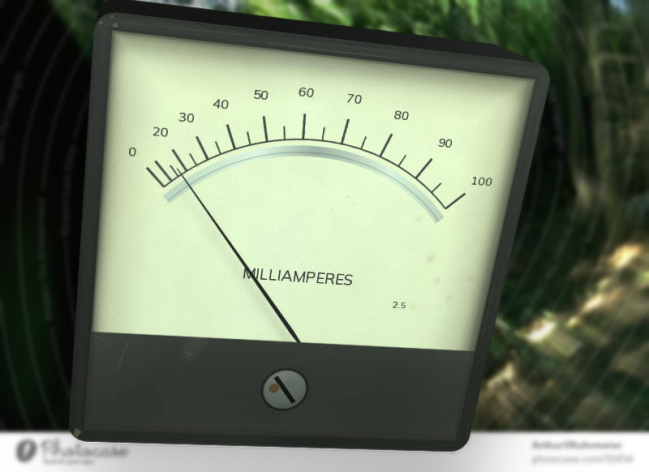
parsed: 17.5 mA
